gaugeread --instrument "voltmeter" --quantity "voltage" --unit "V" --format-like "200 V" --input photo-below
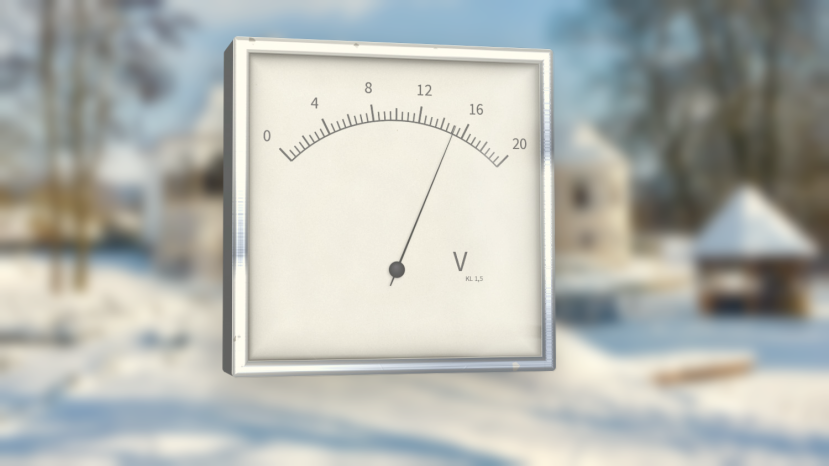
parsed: 15 V
